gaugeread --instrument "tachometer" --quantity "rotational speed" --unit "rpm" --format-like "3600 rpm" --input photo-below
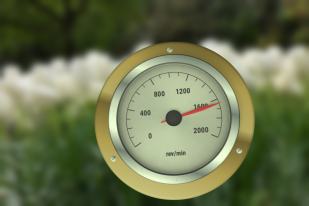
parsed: 1650 rpm
